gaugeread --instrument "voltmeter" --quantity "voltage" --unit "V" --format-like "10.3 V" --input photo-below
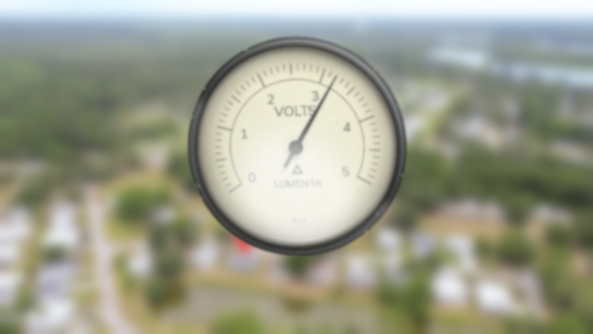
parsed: 3.2 V
